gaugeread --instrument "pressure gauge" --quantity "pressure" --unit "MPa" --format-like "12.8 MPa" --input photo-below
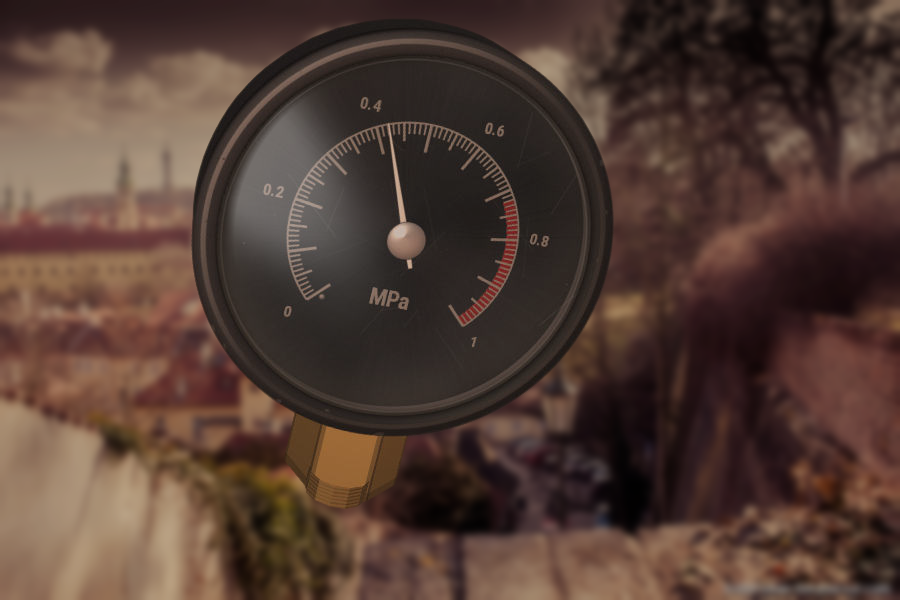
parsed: 0.42 MPa
